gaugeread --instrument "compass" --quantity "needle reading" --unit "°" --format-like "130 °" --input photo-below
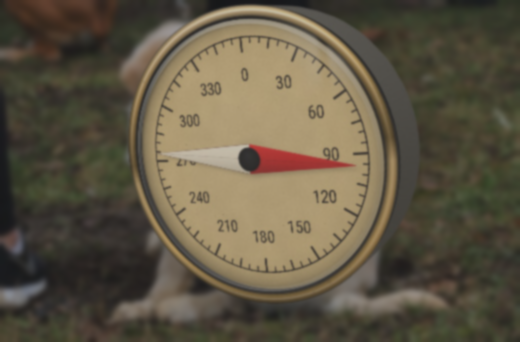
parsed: 95 °
